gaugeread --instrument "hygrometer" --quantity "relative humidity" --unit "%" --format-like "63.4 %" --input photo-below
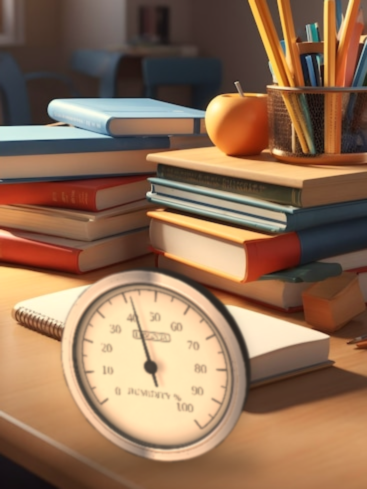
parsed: 42.5 %
